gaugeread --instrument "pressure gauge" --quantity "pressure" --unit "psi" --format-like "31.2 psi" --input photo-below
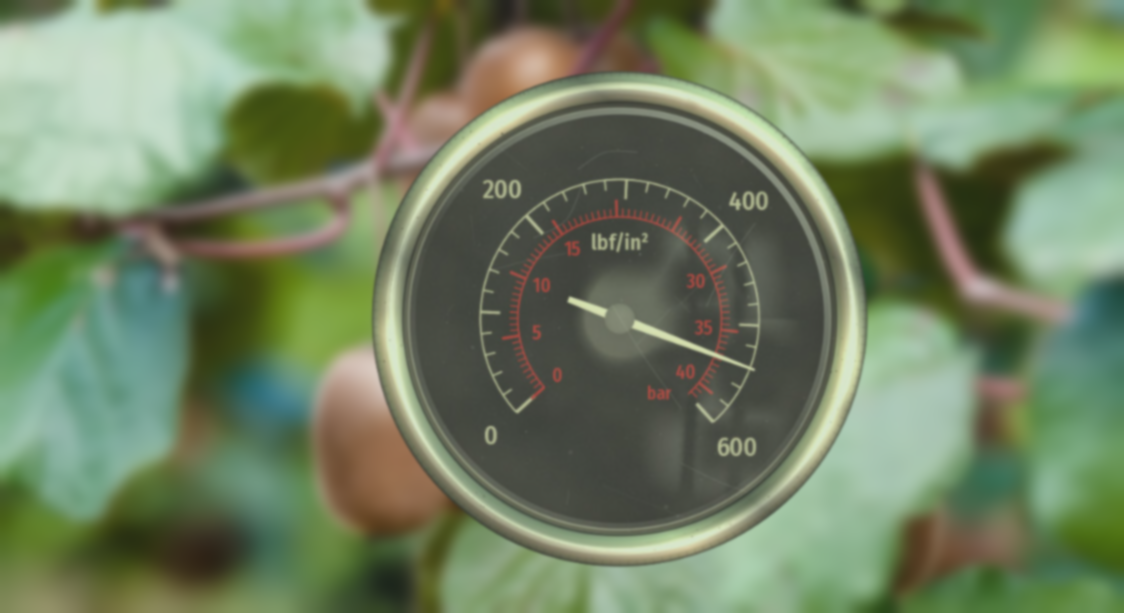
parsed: 540 psi
